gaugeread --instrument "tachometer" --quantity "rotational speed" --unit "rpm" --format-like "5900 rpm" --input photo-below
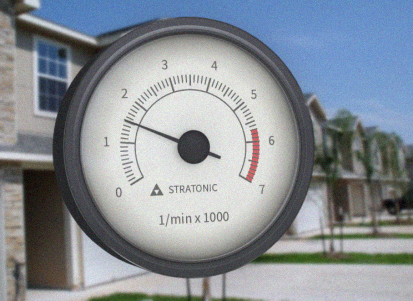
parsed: 1500 rpm
